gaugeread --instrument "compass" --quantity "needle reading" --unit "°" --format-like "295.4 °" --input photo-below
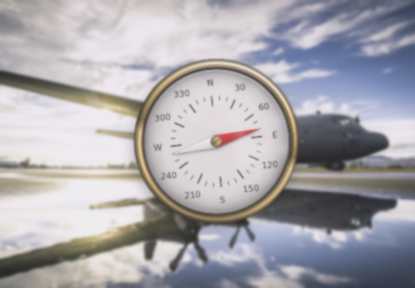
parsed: 80 °
